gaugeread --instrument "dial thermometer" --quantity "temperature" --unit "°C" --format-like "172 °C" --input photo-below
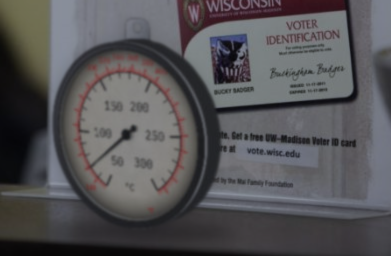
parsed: 70 °C
